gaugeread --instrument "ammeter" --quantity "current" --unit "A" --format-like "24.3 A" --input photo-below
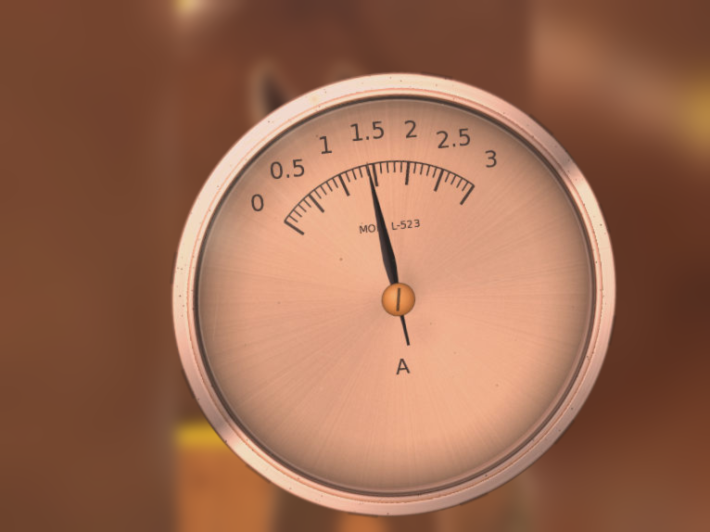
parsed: 1.4 A
